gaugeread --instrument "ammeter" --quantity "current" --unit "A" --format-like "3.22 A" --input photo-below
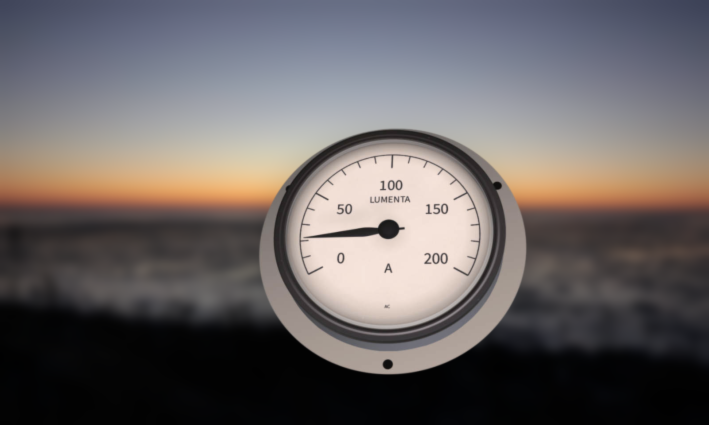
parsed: 20 A
